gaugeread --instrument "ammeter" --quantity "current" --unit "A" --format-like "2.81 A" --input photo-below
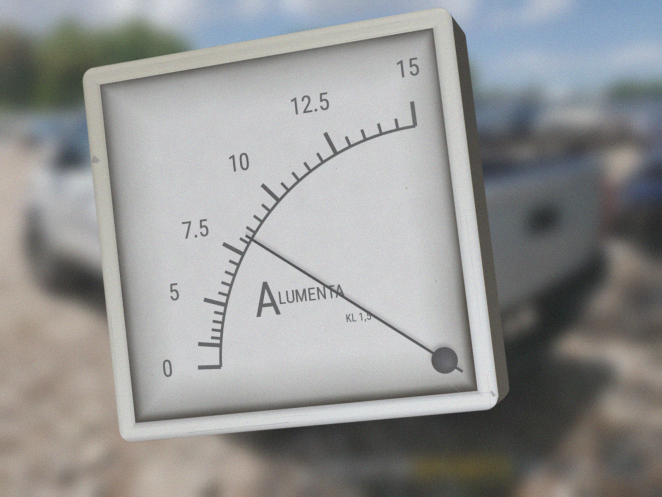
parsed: 8.25 A
